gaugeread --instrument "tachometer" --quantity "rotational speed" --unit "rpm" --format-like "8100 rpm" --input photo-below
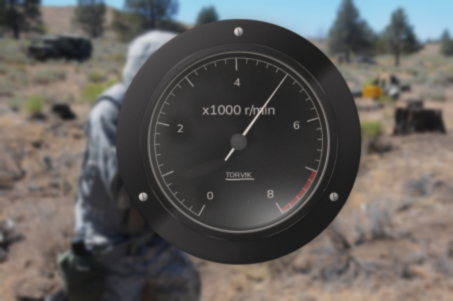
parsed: 5000 rpm
